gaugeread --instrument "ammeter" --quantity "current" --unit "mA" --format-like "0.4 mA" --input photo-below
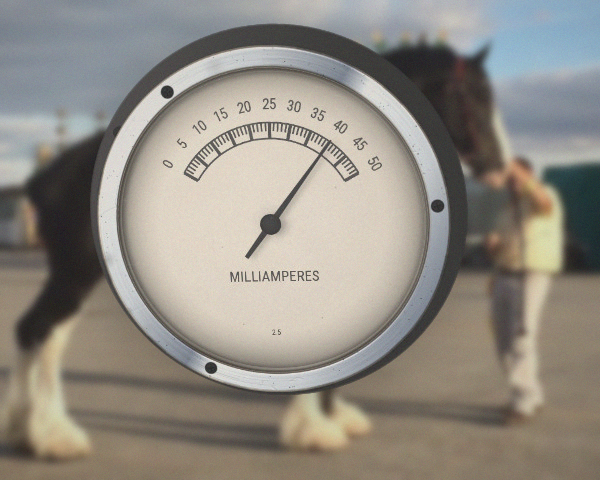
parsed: 40 mA
